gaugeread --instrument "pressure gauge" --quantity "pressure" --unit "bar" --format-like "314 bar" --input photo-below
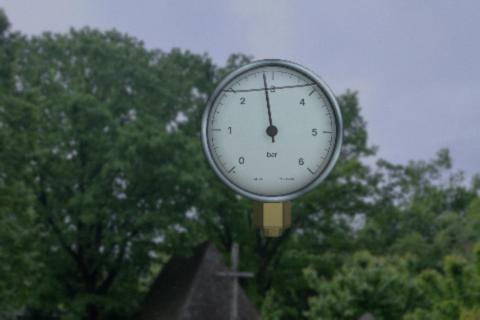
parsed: 2.8 bar
